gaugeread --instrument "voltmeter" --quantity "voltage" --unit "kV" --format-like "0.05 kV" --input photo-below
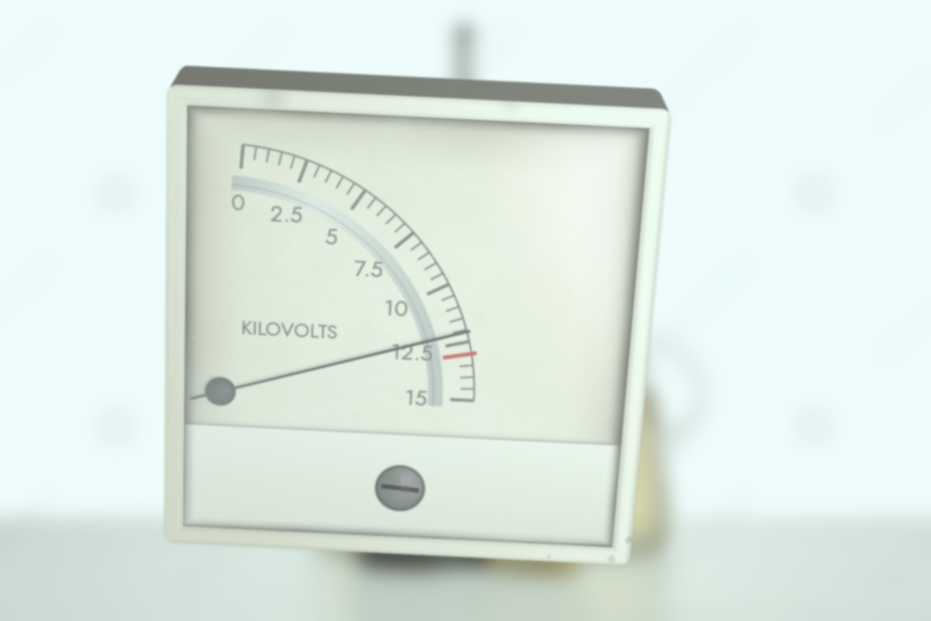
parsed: 12 kV
